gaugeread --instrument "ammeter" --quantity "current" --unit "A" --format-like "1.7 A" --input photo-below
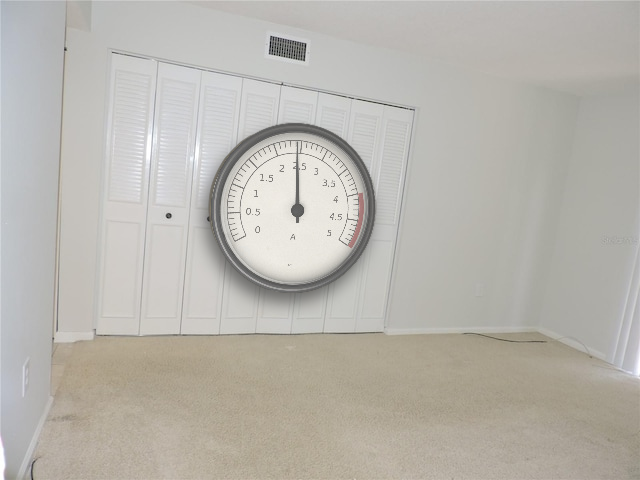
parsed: 2.4 A
